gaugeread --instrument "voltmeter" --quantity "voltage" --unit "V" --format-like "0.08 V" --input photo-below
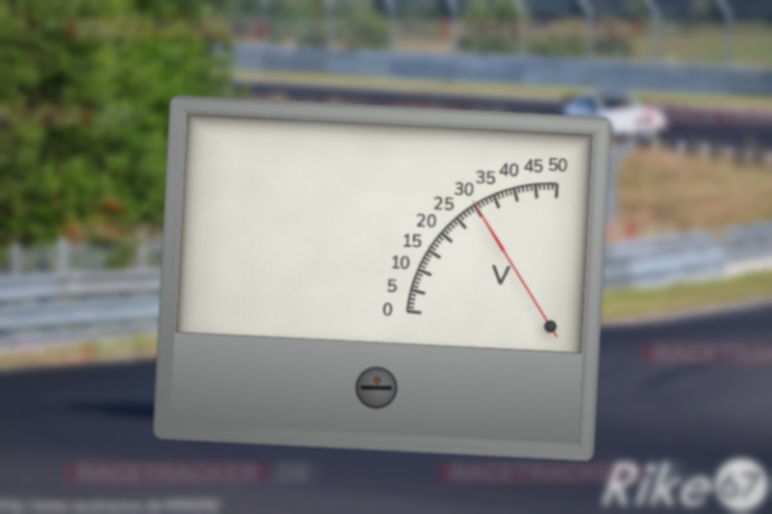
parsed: 30 V
